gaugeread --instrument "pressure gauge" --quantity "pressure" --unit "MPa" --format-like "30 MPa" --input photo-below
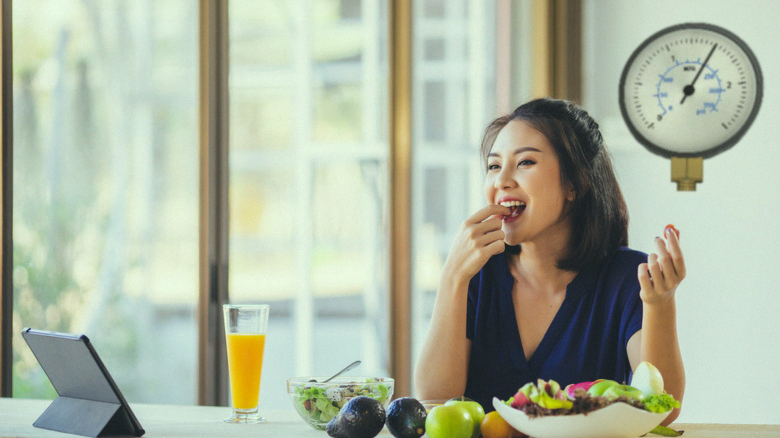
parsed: 1.5 MPa
